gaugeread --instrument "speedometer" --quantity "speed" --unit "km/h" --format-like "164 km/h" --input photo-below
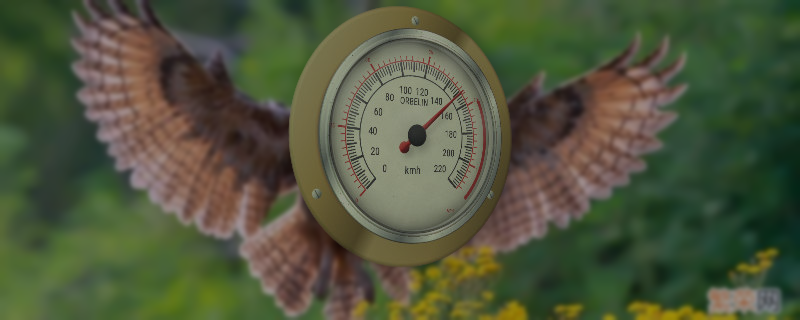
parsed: 150 km/h
